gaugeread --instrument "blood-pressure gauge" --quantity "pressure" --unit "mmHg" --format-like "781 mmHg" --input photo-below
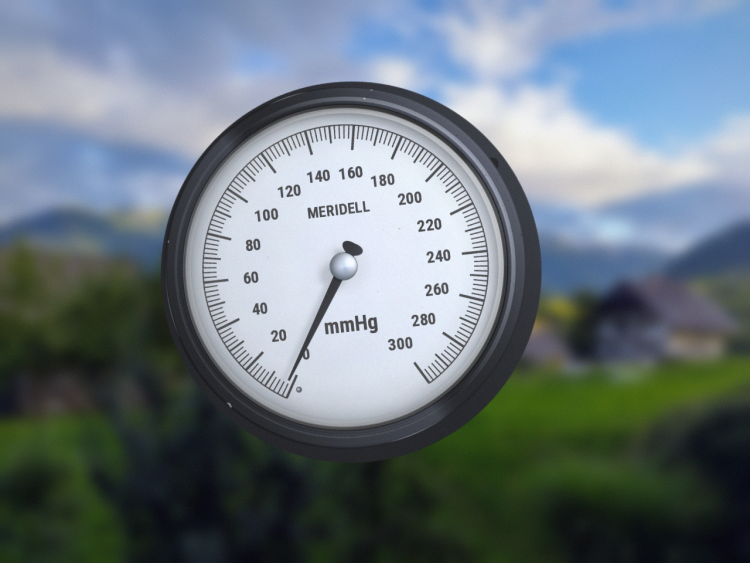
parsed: 2 mmHg
